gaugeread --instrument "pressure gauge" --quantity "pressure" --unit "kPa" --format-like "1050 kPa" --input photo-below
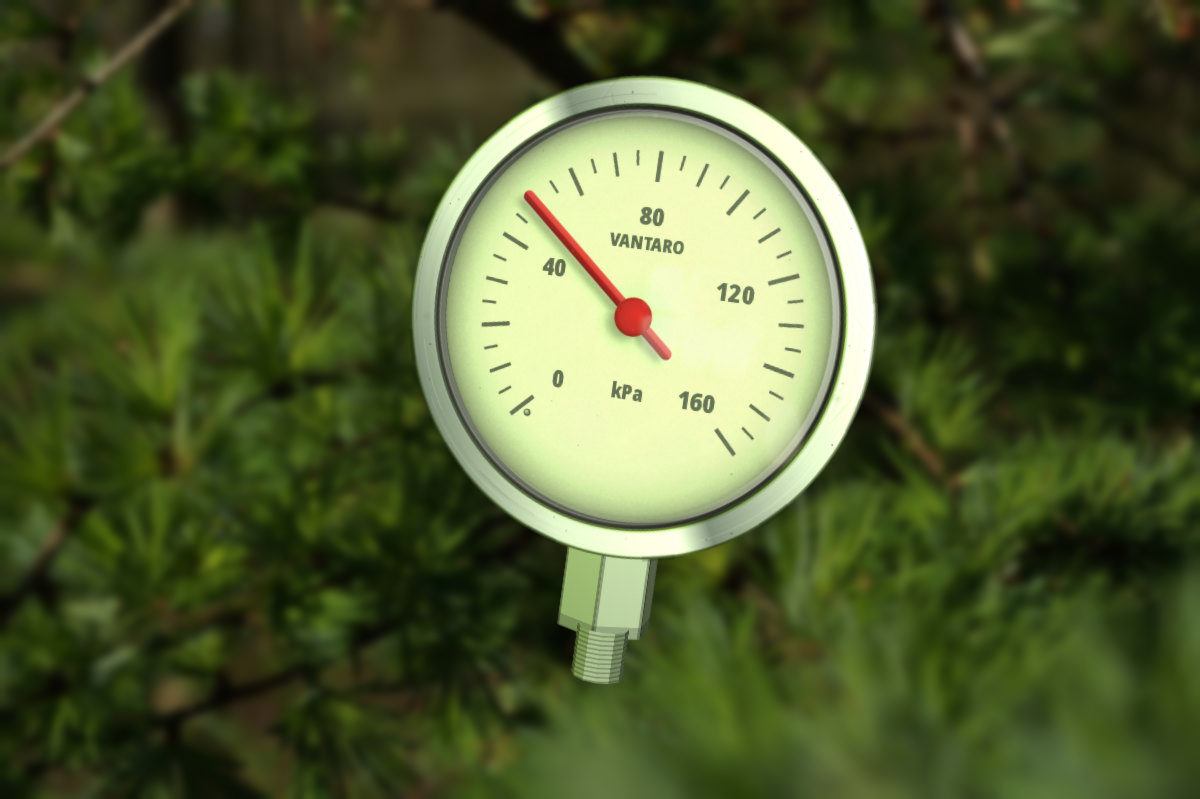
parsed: 50 kPa
